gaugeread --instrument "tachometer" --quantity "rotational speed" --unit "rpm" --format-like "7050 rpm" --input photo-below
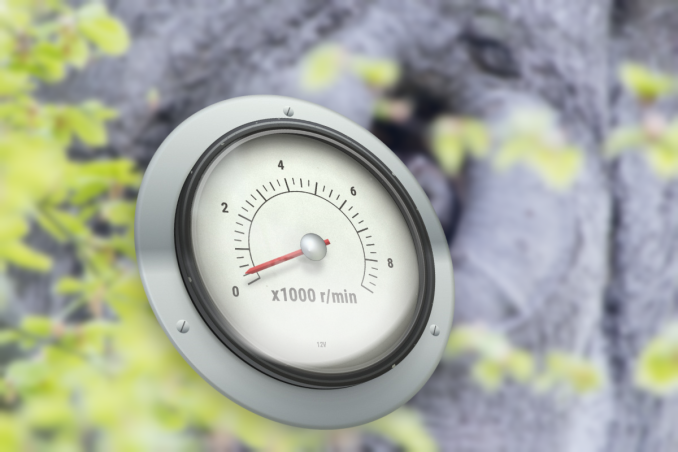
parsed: 250 rpm
